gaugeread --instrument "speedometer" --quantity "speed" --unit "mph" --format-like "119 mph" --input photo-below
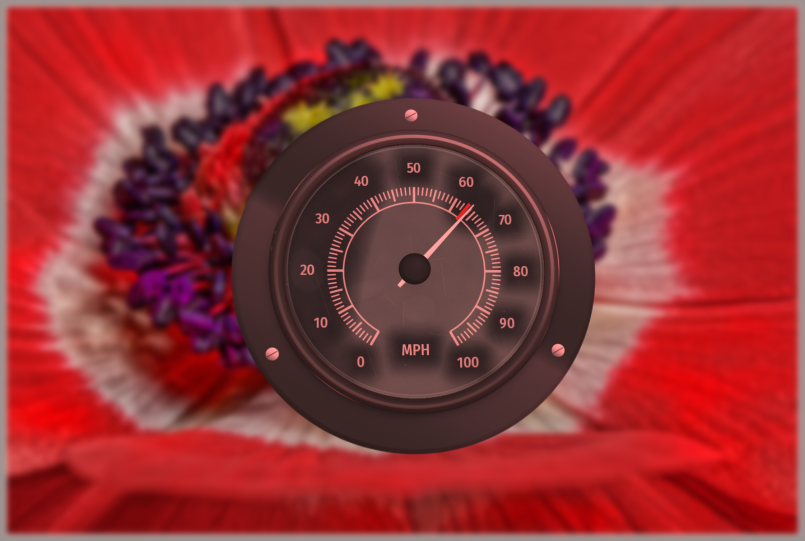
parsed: 64 mph
